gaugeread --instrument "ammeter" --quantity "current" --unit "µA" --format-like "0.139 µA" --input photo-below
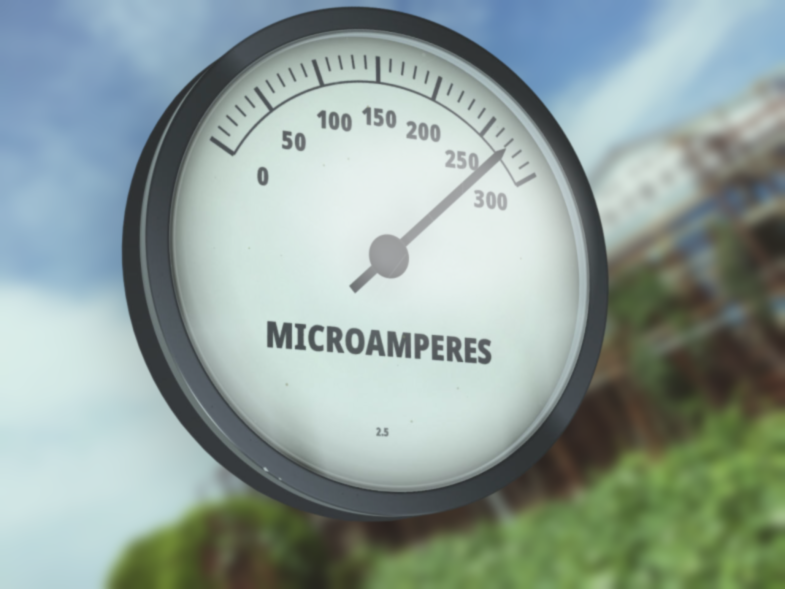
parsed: 270 µA
